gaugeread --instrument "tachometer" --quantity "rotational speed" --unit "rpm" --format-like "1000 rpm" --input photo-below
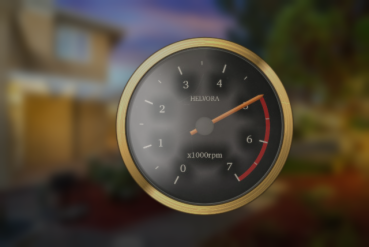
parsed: 5000 rpm
